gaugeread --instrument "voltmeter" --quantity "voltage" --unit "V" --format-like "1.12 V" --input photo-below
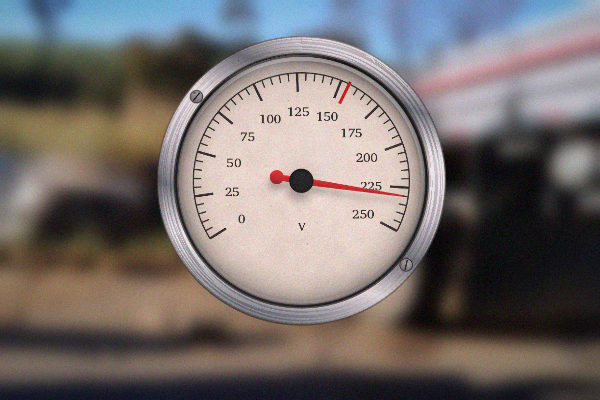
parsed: 230 V
